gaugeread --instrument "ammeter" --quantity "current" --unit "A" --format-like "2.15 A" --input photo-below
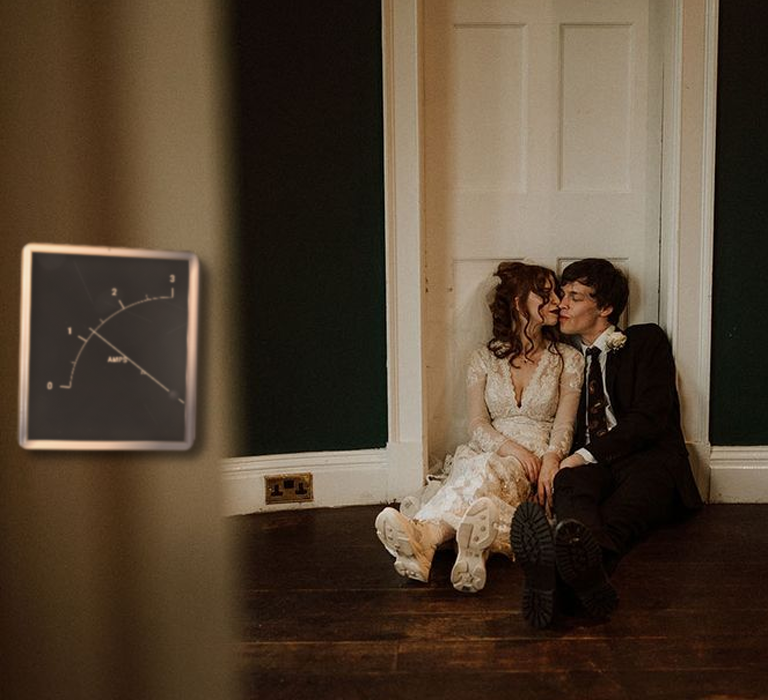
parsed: 1.25 A
